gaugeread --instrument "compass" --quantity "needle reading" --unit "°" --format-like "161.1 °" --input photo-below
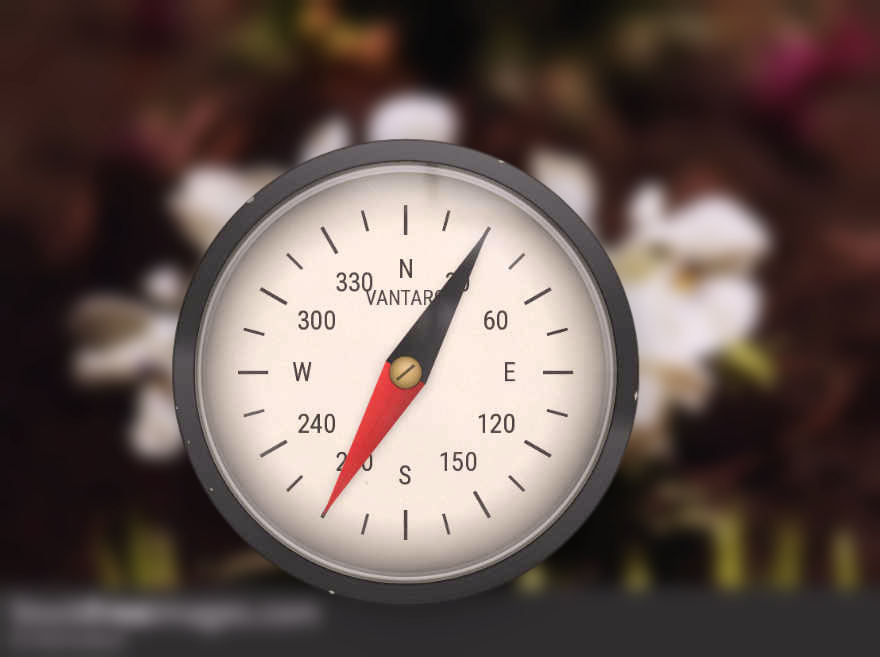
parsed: 210 °
